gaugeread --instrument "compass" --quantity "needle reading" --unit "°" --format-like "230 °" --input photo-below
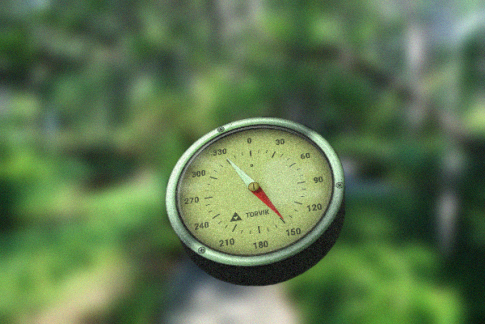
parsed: 150 °
